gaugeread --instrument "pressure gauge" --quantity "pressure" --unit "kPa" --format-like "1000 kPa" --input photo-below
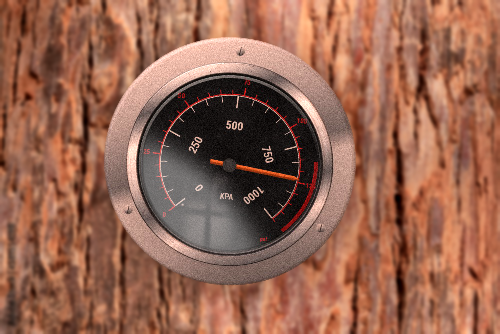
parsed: 850 kPa
